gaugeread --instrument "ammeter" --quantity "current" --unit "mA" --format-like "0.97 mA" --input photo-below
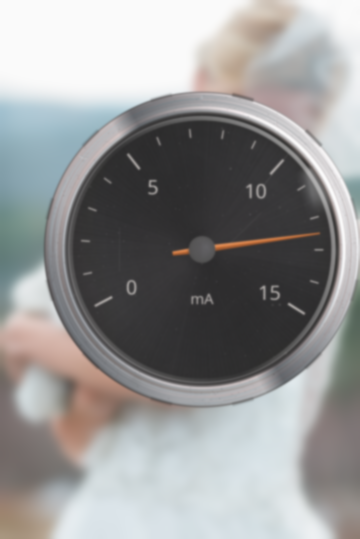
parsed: 12.5 mA
